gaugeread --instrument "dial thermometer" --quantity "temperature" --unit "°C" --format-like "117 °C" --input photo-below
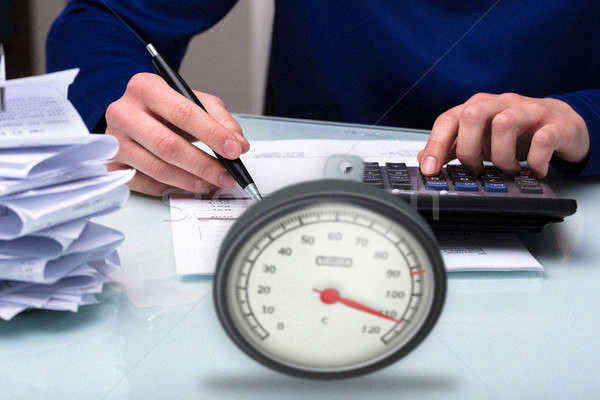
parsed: 110 °C
